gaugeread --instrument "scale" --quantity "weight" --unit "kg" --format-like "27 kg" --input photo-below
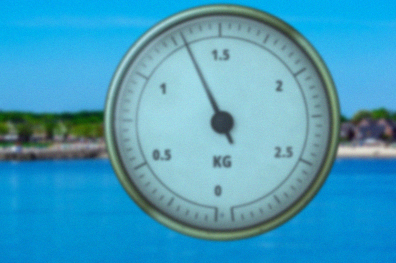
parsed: 1.3 kg
